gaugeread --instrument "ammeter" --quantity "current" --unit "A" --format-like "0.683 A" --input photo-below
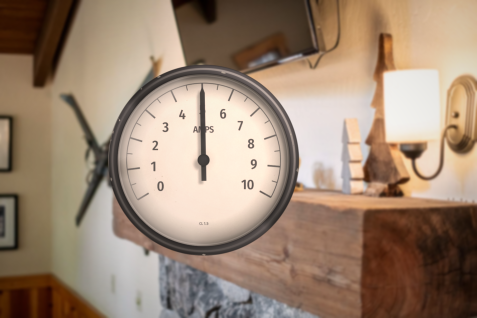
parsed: 5 A
